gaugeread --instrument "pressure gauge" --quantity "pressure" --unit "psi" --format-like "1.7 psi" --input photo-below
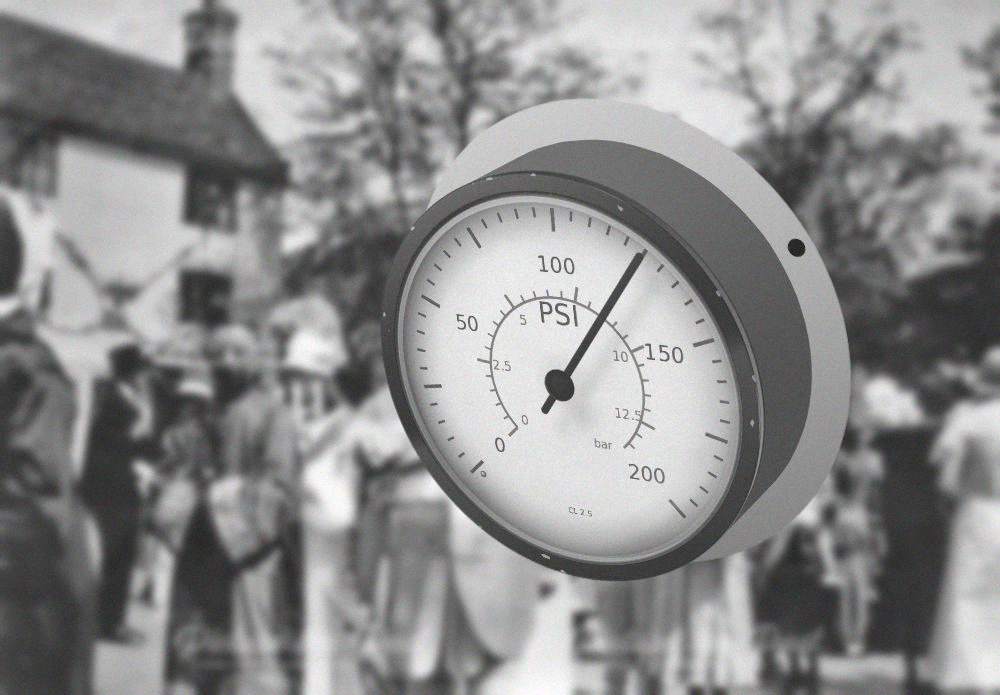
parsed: 125 psi
